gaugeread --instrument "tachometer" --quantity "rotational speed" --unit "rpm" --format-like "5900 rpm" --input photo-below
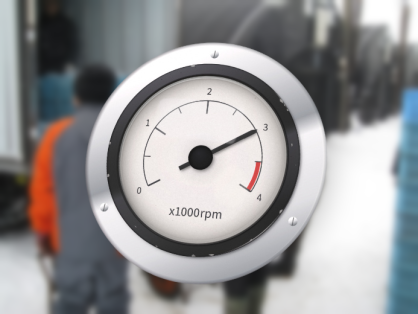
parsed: 3000 rpm
